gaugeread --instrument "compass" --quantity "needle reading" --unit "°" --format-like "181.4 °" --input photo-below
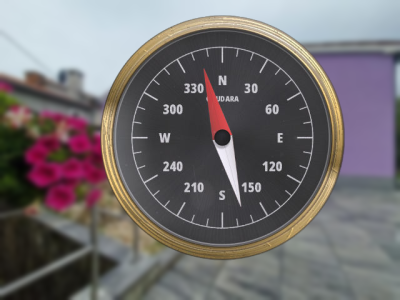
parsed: 345 °
